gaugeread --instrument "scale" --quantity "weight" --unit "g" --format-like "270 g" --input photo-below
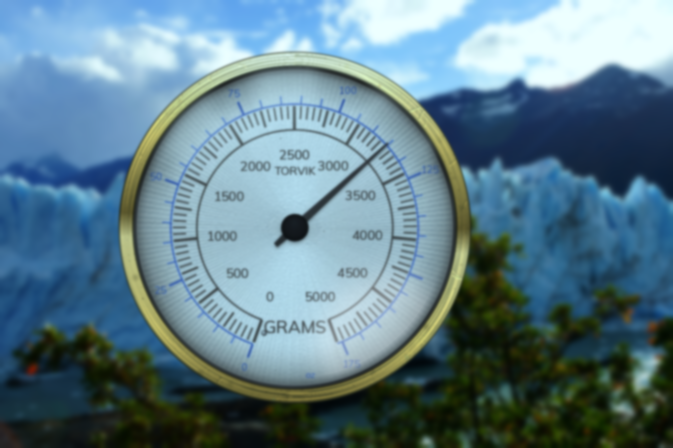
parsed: 3250 g
